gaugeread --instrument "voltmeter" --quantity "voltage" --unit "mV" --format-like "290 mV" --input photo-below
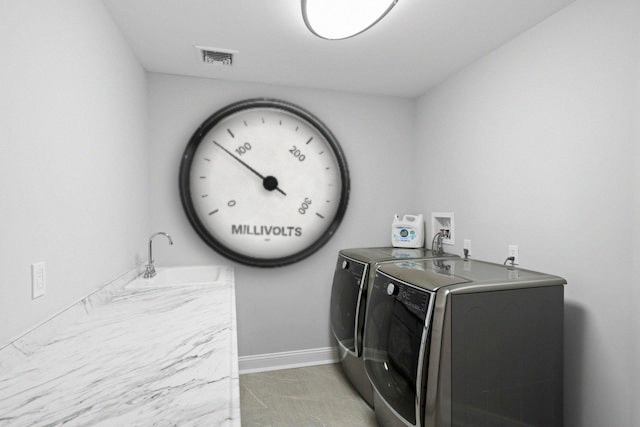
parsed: 80 mV
